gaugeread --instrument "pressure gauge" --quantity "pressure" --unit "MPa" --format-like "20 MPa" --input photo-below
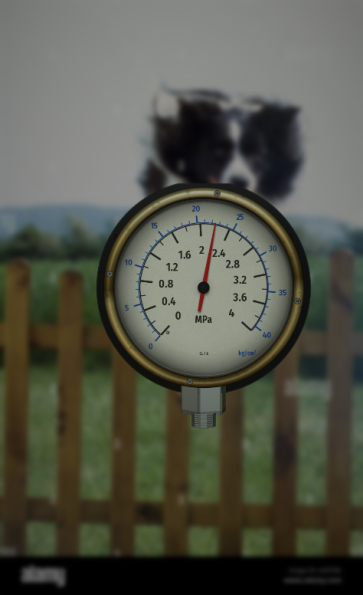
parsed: 2.2 MPa
